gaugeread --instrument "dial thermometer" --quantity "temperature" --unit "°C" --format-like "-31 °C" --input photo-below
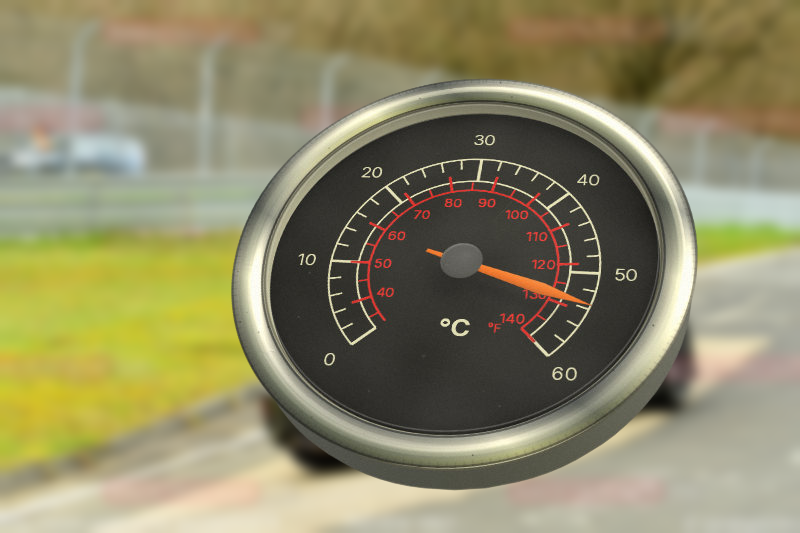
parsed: 54 °C
